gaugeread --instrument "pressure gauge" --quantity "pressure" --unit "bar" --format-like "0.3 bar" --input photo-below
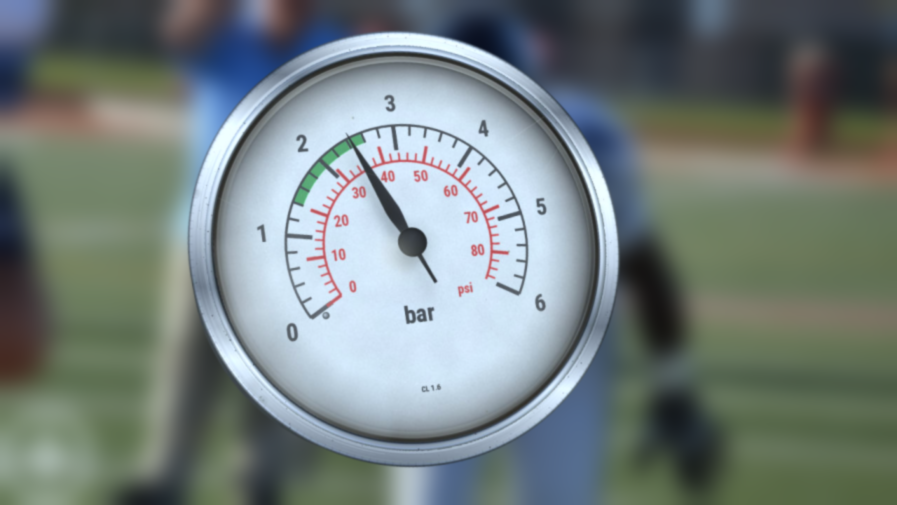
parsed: 2.4 bar
